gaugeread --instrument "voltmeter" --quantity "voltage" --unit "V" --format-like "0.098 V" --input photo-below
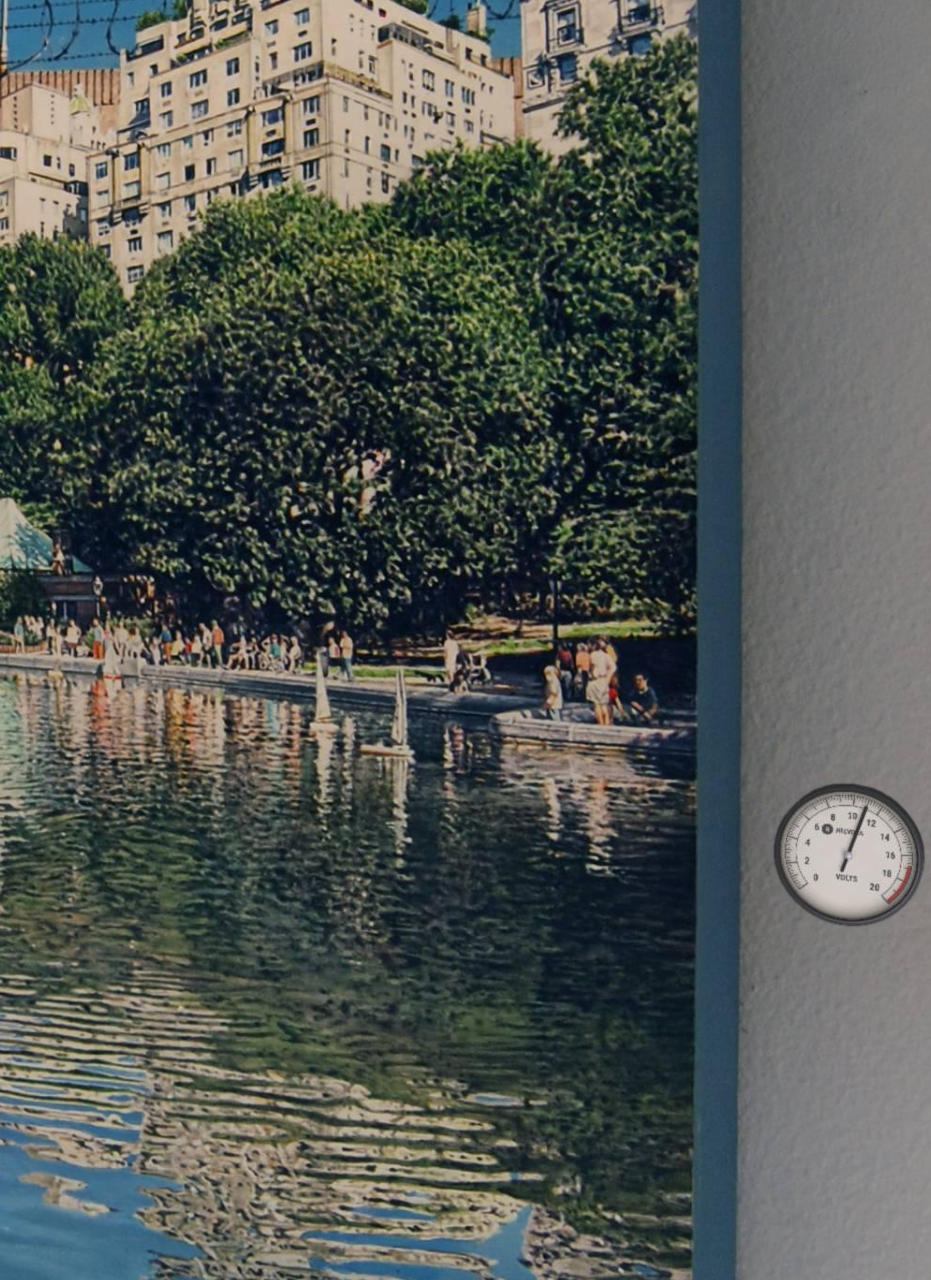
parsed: 11 V
